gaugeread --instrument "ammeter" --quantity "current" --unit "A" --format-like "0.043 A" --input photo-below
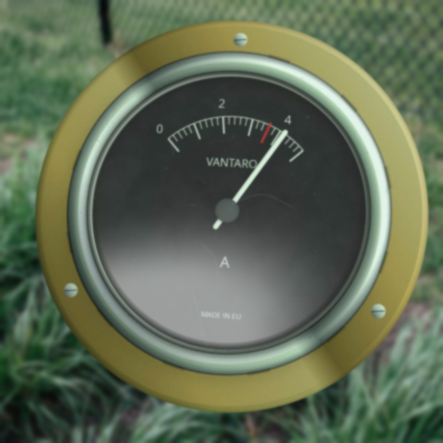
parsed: 4.2 A
